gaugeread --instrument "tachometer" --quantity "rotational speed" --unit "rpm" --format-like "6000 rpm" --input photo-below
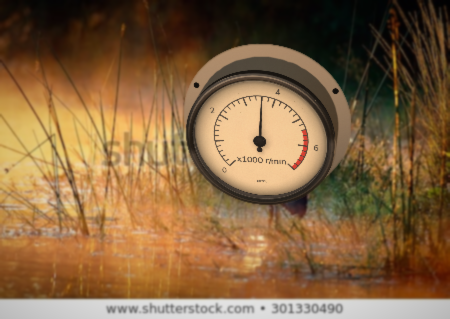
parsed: 3600 rpm
